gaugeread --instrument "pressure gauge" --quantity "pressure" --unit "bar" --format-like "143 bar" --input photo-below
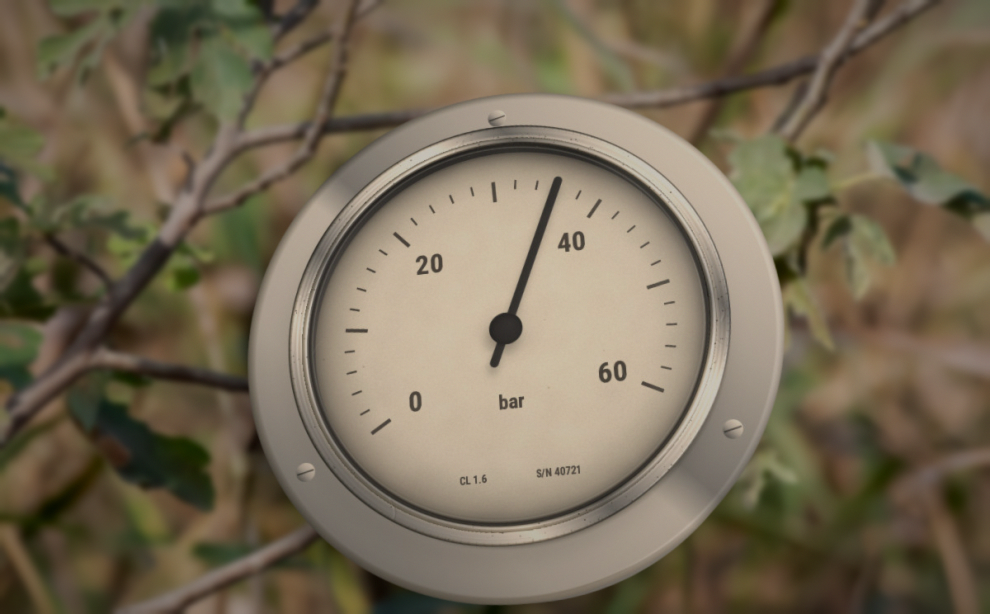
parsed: 36 bar
